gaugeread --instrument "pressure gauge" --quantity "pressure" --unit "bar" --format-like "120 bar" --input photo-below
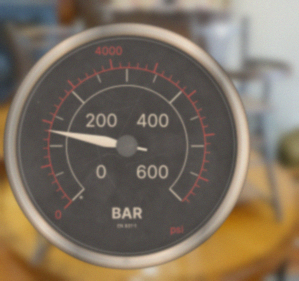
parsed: 125 bar
